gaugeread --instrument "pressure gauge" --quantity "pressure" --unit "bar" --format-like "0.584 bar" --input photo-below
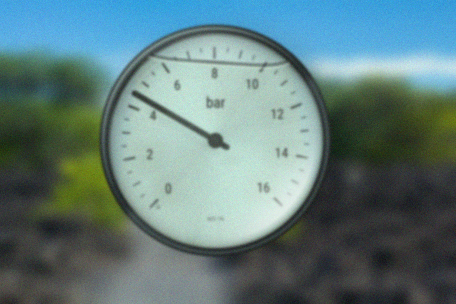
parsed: 4.5 bar
